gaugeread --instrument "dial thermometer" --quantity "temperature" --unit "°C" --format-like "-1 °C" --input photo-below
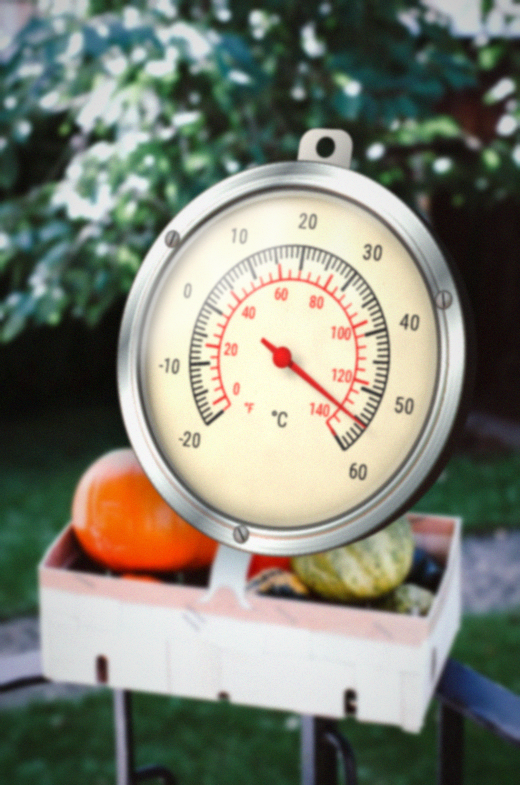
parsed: 55 °C
